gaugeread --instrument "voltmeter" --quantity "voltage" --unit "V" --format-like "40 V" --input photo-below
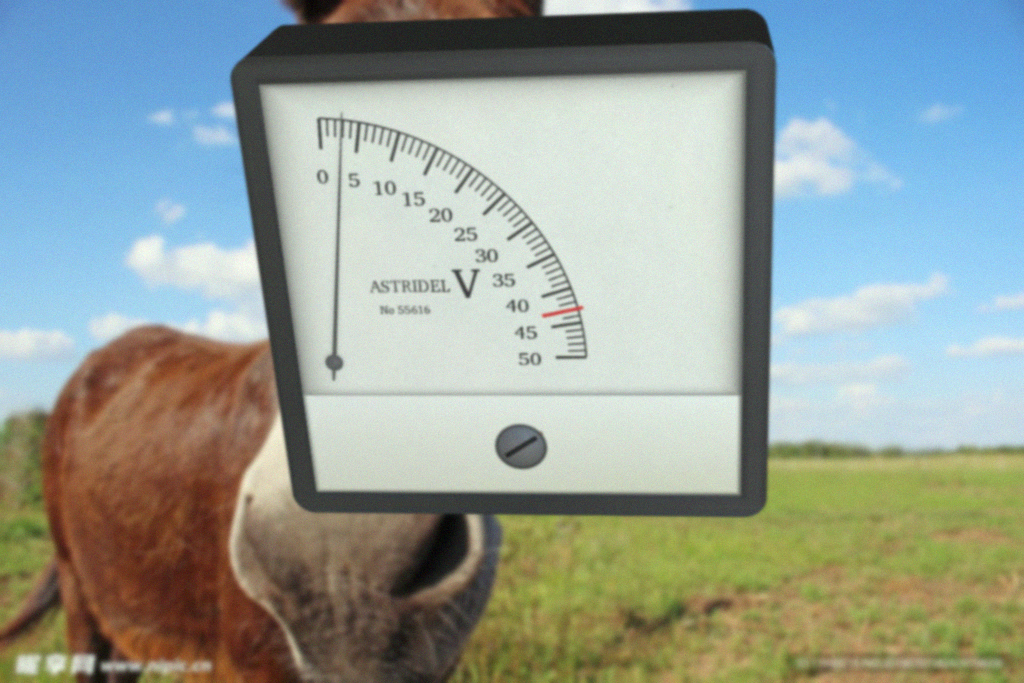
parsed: 3 V
